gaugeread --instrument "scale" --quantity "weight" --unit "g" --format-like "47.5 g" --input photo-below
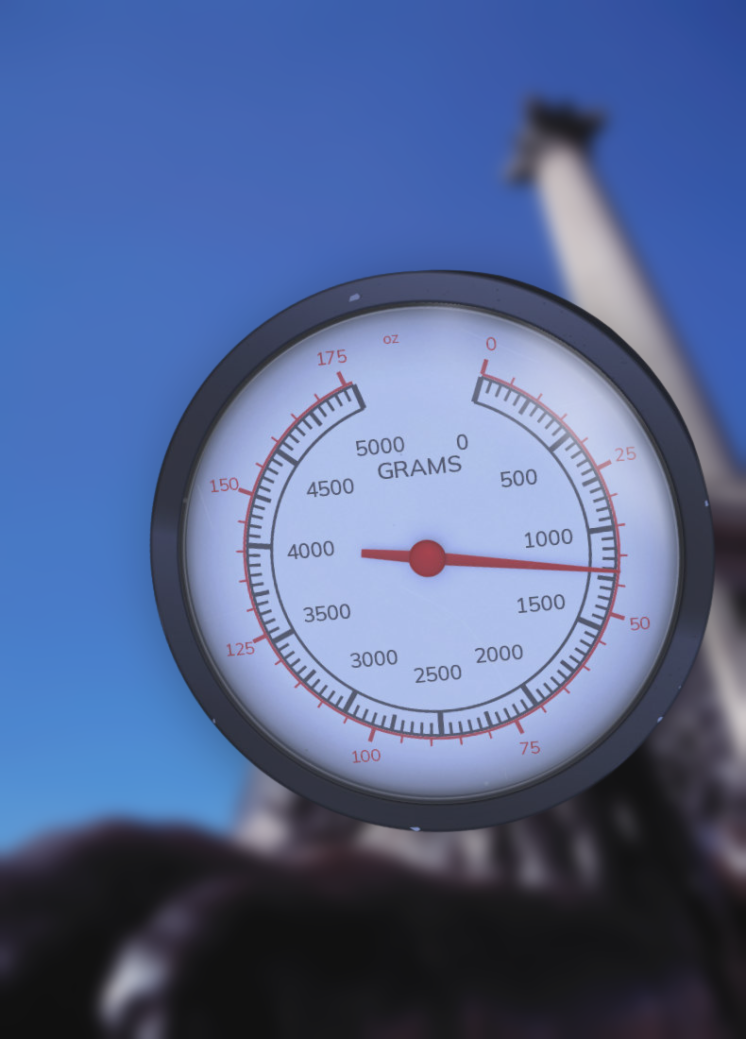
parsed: 1200 g
